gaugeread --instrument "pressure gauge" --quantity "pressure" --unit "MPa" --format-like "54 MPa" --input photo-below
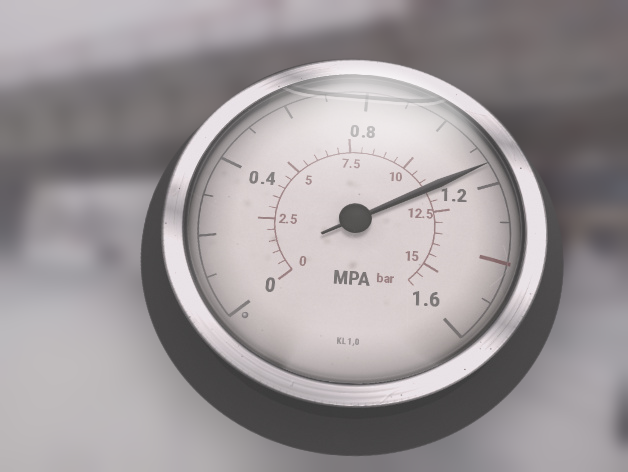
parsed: 1.15 MPa
